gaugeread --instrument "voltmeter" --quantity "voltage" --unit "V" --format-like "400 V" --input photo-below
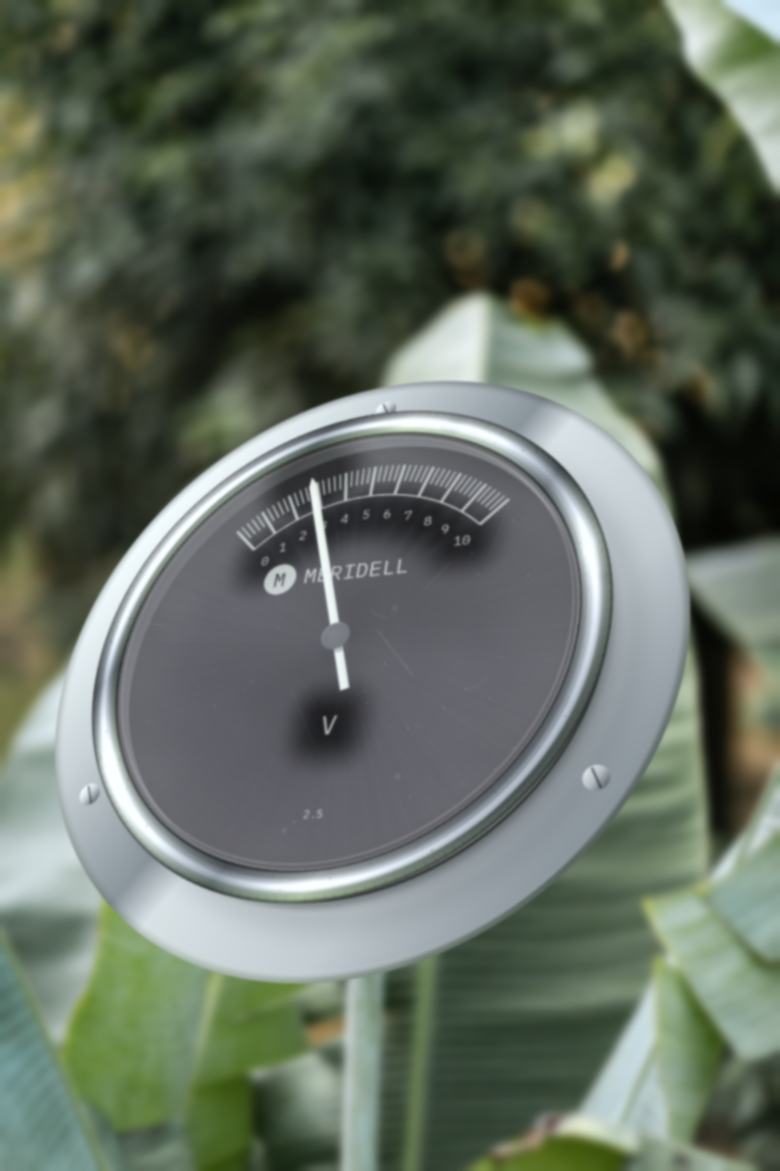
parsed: 3 V
